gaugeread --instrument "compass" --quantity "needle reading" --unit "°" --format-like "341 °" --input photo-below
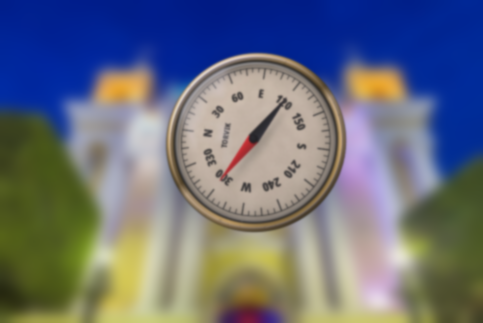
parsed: 300 °
